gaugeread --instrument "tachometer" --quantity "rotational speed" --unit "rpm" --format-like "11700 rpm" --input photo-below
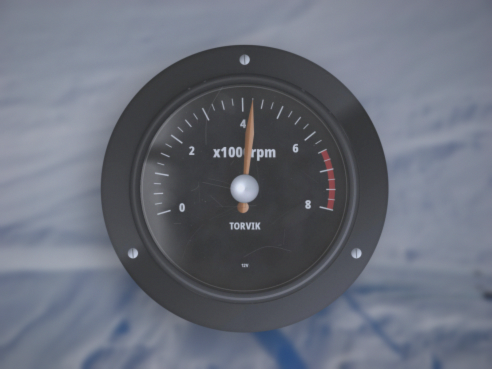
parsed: 4250 rpm
